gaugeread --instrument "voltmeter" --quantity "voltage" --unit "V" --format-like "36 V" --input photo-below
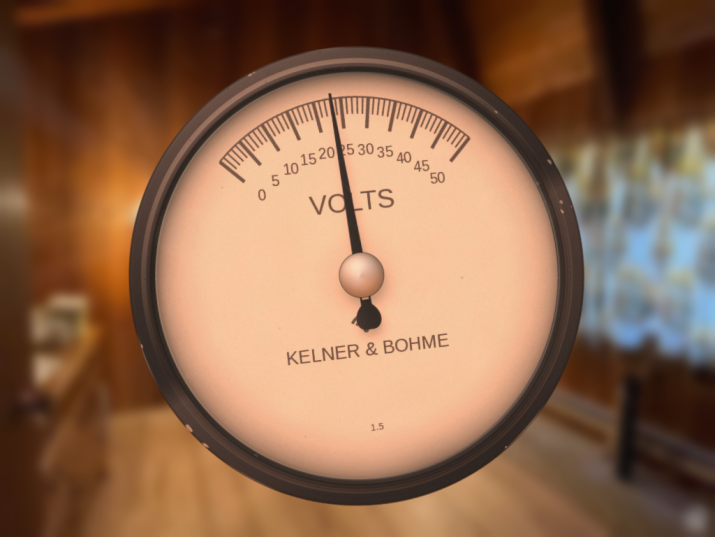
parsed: 23 V
